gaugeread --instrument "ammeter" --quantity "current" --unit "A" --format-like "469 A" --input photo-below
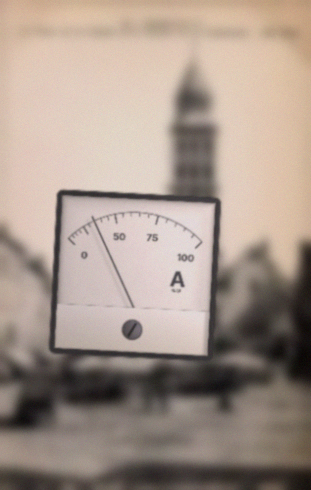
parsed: 35 A
